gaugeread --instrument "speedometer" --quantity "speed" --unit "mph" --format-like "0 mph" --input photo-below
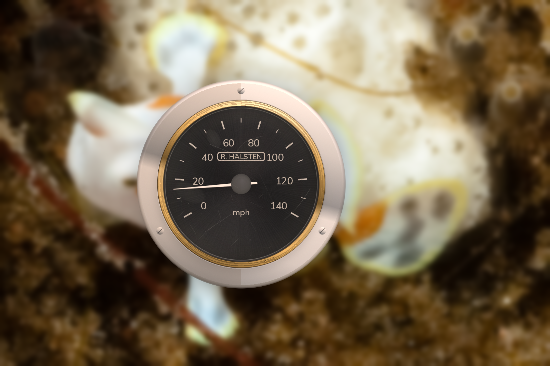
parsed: 15 mph
